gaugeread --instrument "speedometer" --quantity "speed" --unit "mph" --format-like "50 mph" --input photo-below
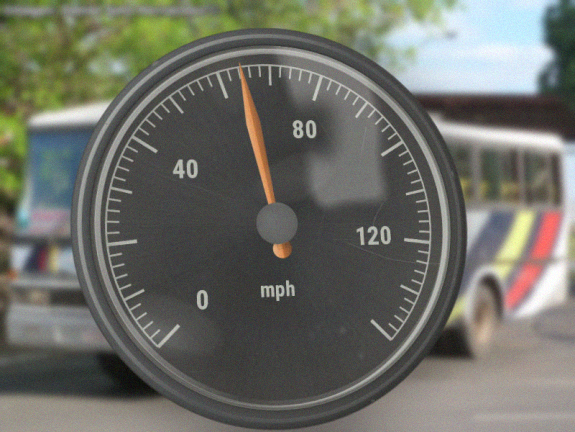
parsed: 64 mph
